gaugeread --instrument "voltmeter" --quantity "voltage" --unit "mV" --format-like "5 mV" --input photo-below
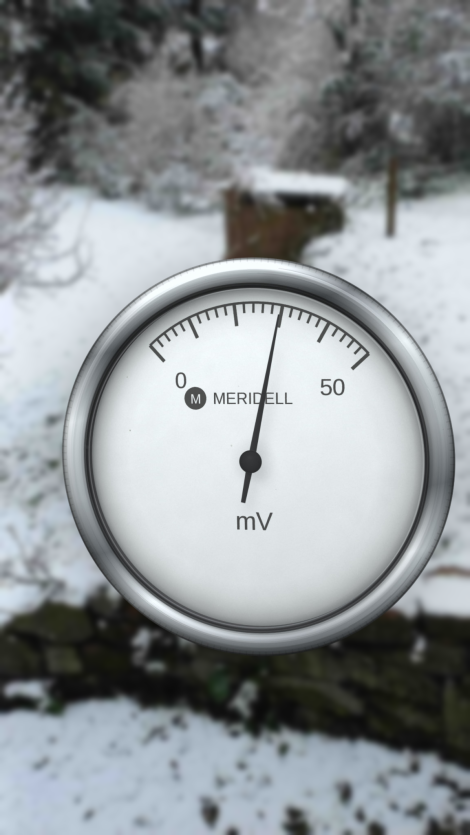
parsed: 30 mV
